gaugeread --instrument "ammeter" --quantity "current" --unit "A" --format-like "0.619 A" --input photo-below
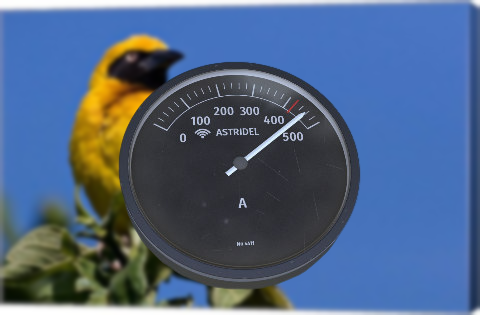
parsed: 460 A
